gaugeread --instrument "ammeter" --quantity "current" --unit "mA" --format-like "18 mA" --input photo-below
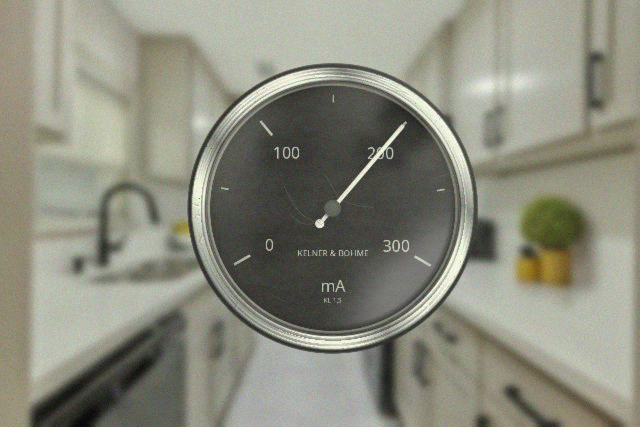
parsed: 200 mA
